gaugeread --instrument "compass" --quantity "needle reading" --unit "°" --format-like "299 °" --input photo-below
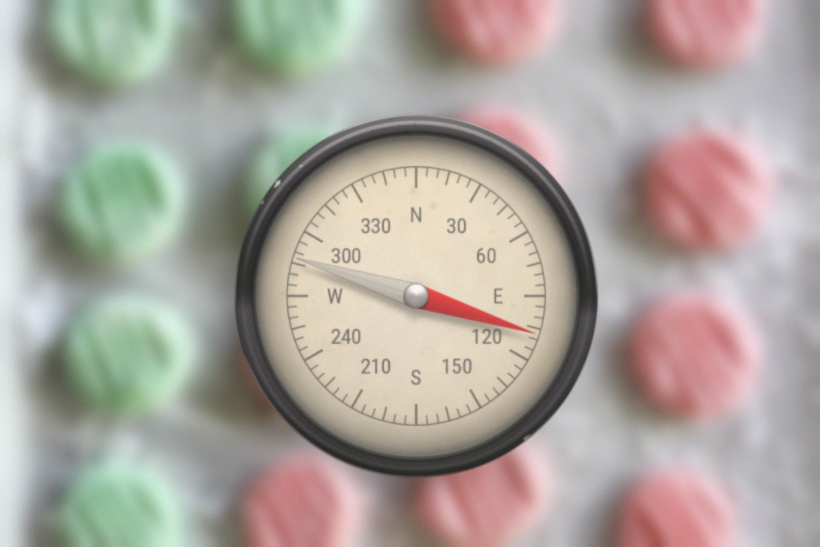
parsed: 107.5 °
